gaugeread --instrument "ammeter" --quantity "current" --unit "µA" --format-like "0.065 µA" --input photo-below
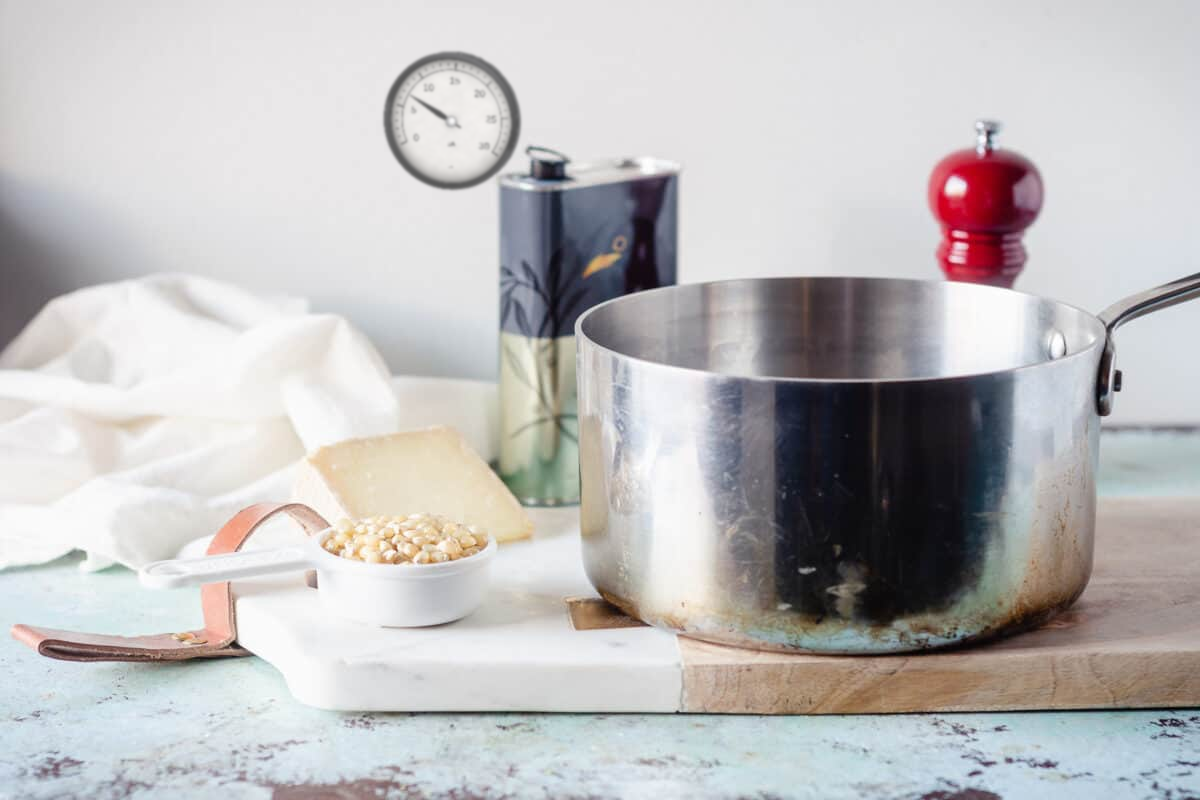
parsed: 7 µA
